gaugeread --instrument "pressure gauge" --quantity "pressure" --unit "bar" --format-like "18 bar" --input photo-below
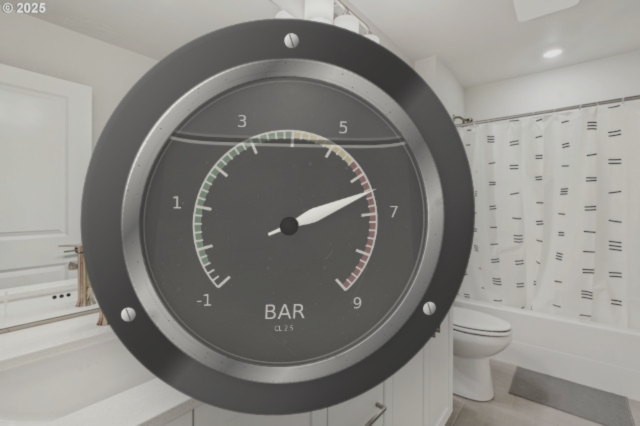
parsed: 6.4 bar
